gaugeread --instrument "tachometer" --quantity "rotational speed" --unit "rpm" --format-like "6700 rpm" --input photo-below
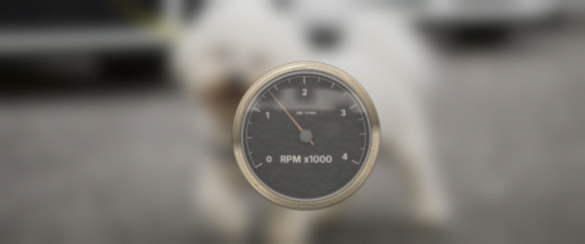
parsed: 1375 rpm
